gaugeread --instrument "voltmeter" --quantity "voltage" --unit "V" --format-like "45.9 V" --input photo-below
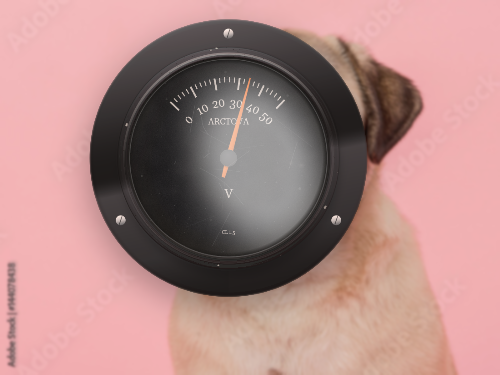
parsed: 34 V
